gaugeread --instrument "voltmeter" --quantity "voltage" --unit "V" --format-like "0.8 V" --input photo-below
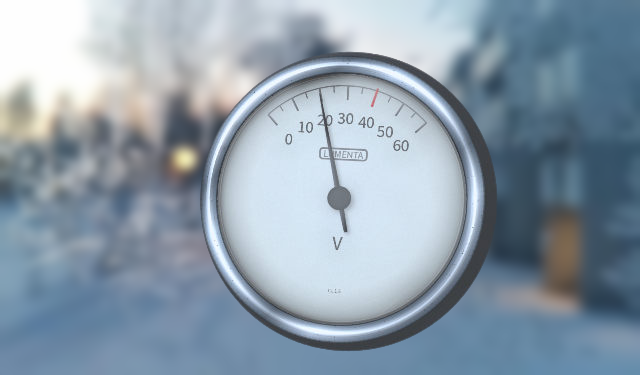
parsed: 20 V
